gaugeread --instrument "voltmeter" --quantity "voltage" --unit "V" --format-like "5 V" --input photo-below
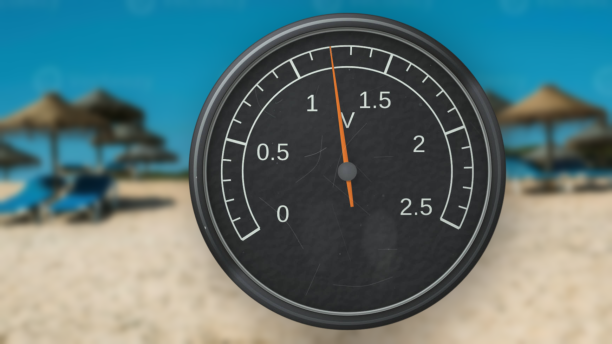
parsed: 1.2 V
